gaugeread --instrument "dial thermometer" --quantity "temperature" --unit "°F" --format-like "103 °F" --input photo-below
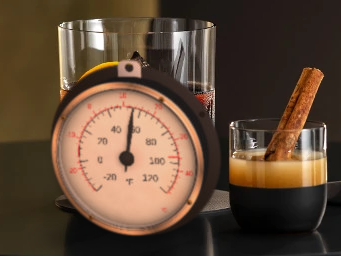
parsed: 56 °F
